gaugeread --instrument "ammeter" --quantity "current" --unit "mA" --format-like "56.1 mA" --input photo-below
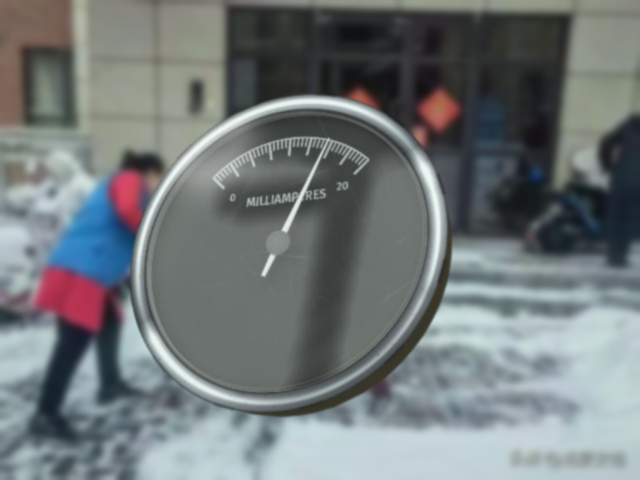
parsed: 15 mA
